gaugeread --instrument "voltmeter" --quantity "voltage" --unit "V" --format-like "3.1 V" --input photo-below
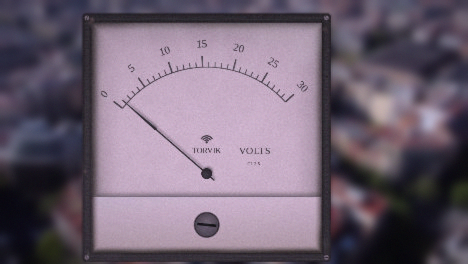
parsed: 1 V
